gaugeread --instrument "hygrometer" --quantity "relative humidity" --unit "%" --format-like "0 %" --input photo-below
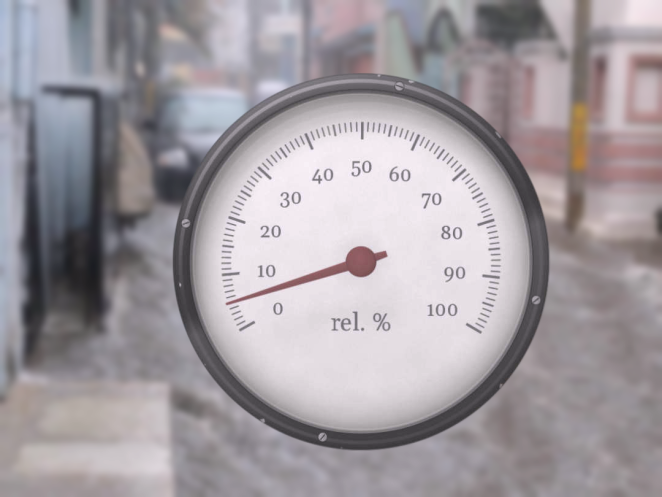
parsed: 5 %
